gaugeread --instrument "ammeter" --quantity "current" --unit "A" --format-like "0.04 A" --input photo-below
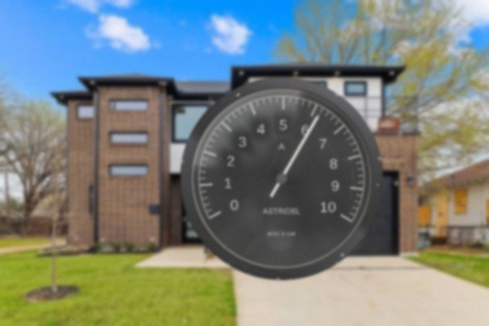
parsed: 6.2 A
